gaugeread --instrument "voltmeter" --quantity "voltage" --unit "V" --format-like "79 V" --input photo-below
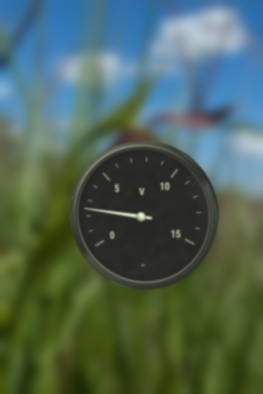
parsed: 2.5 V
